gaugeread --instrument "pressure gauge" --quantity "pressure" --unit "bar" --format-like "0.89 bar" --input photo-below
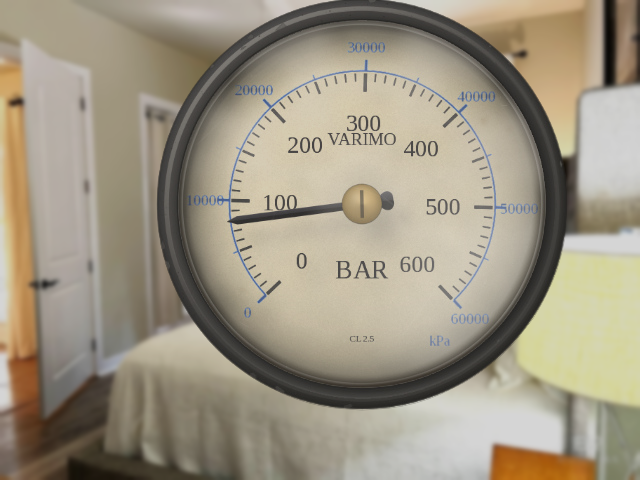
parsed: 80 bar
